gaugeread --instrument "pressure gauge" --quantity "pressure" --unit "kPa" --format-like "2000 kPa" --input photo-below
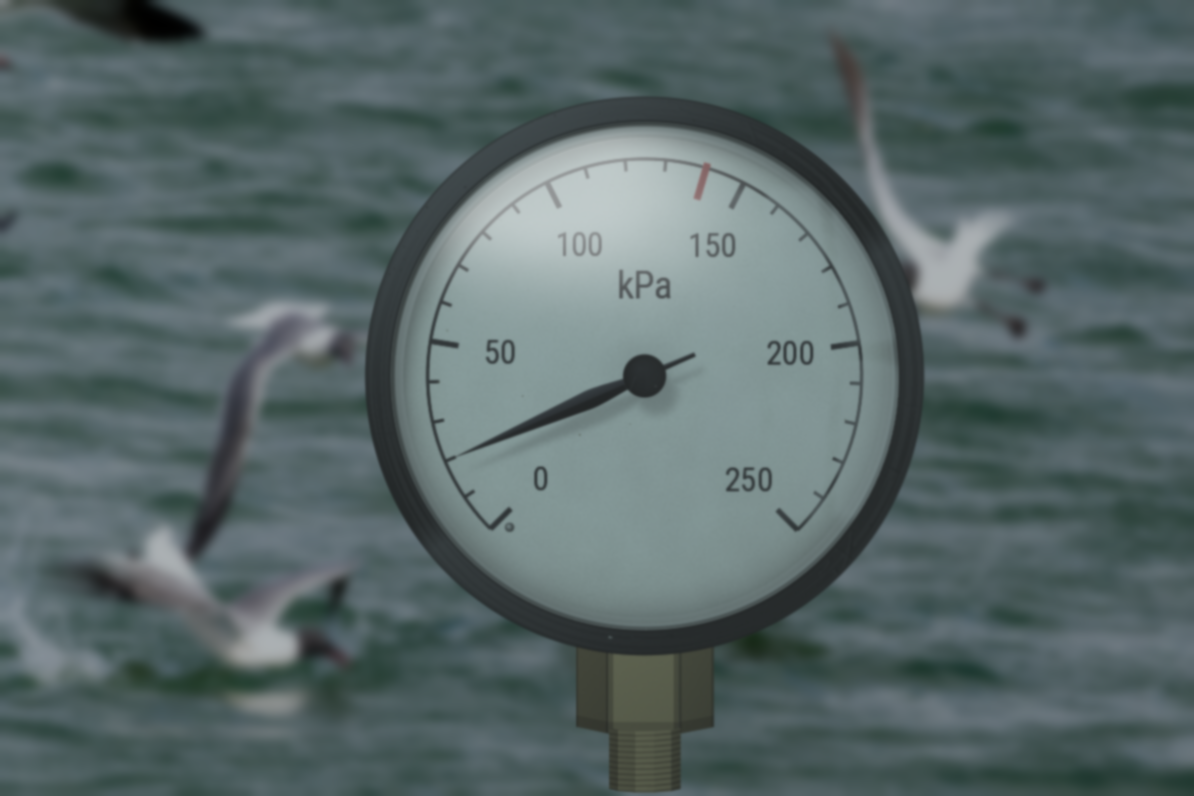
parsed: 20 kPa
